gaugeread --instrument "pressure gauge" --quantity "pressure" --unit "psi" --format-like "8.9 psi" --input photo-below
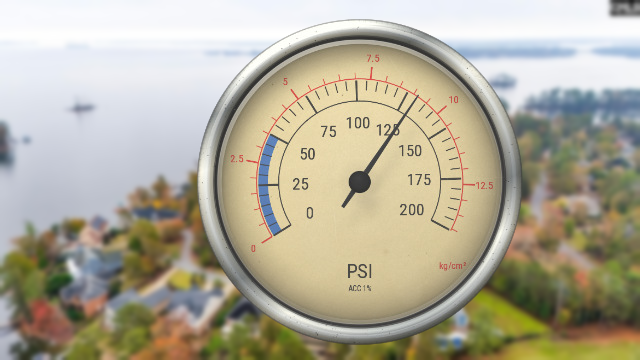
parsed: 130 psi
